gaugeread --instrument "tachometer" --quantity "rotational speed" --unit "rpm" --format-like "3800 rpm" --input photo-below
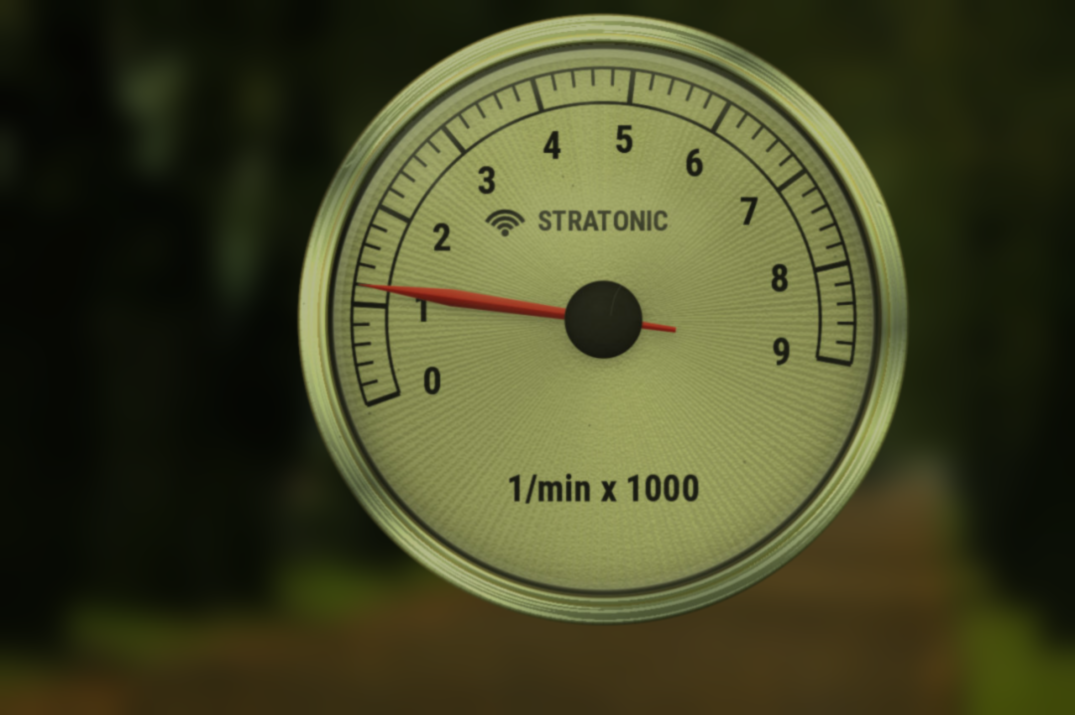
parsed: 1200 rpm
